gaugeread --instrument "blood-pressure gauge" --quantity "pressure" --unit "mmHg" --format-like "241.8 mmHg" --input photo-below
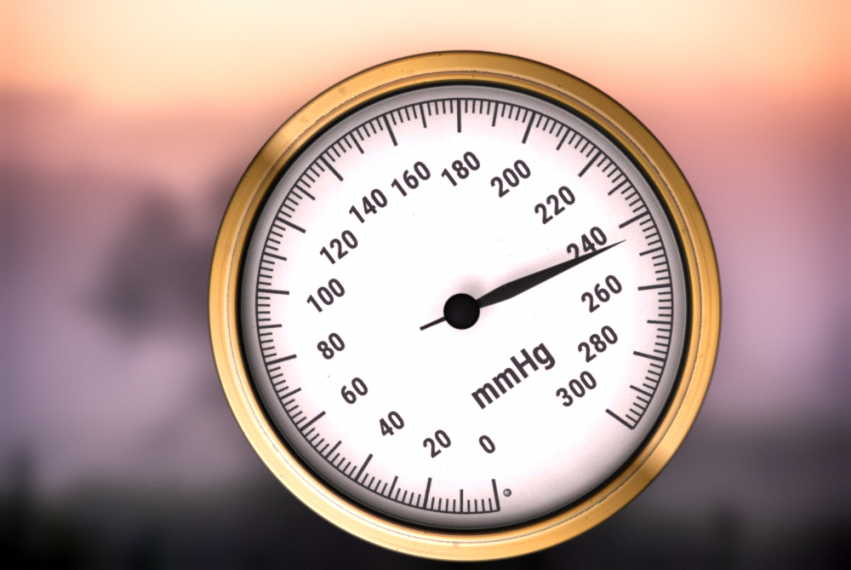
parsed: 244 mmHg
